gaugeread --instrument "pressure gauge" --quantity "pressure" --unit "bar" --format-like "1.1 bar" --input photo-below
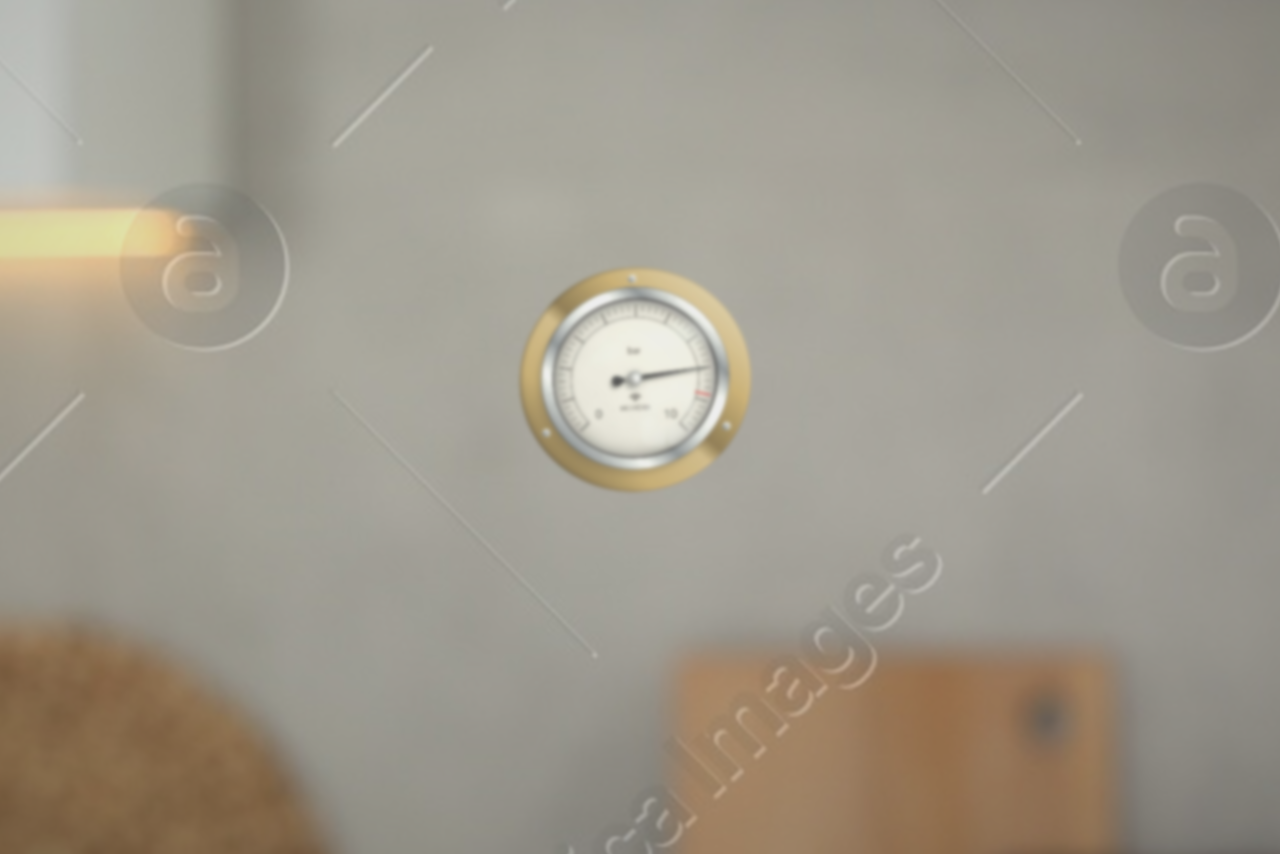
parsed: 8 bar
